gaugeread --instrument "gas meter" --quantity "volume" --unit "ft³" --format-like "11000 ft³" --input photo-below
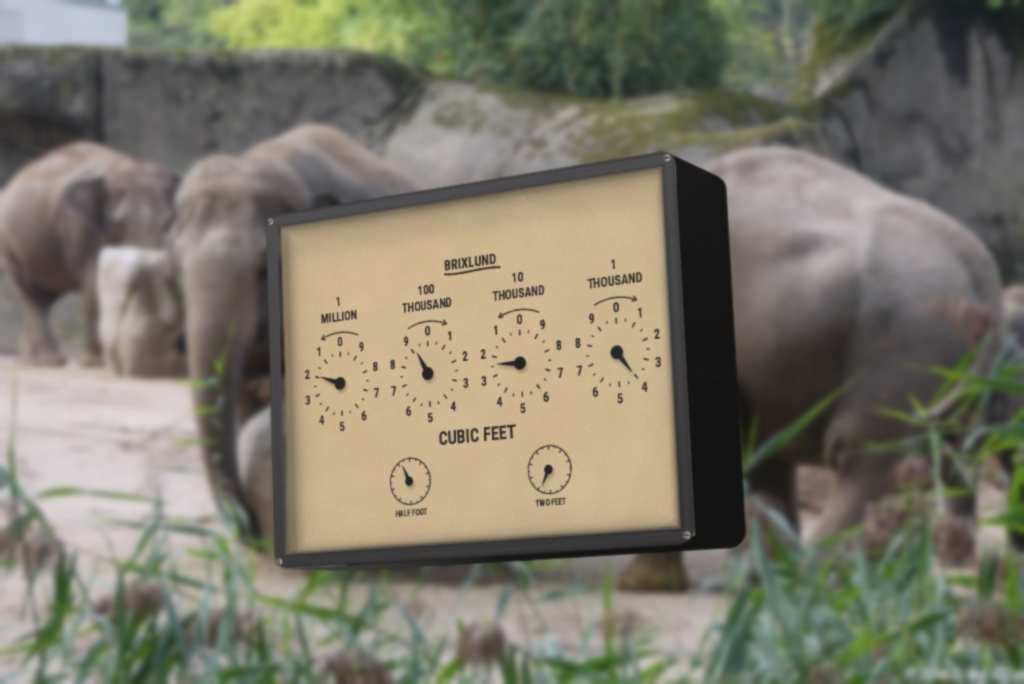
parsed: 192400 ft³
